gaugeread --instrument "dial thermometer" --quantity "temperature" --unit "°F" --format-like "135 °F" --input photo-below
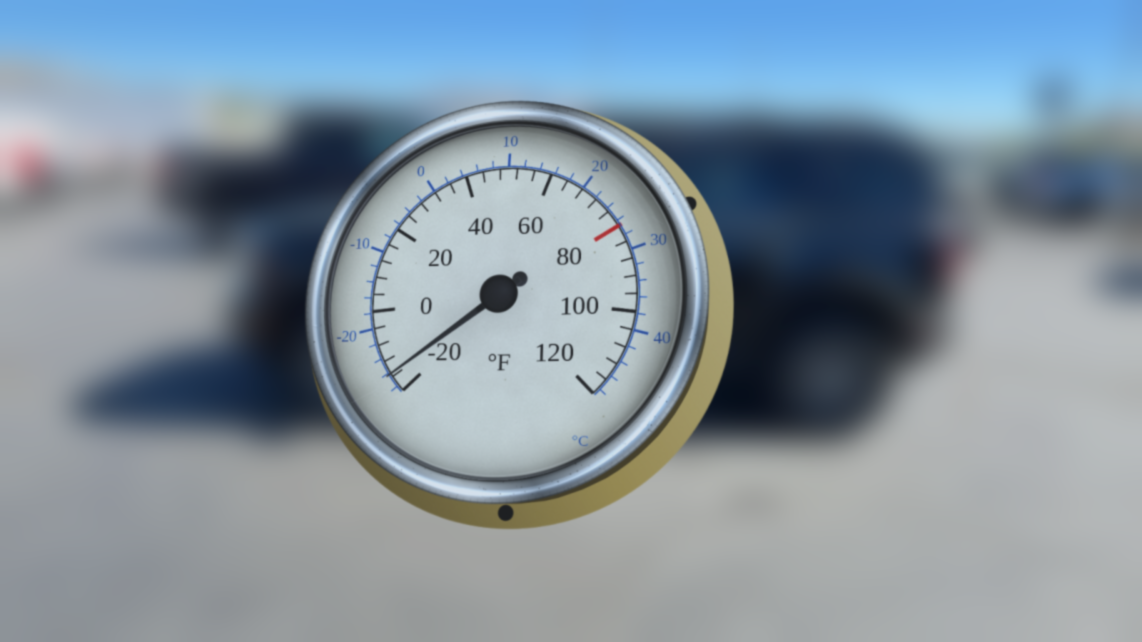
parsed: -16 °F
